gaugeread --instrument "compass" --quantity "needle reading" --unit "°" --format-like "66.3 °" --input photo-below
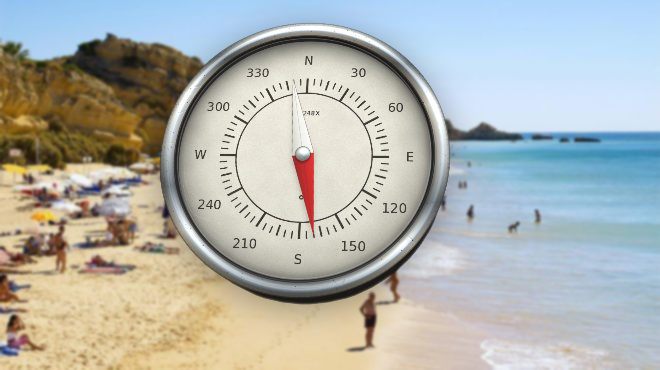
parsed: 170 °
